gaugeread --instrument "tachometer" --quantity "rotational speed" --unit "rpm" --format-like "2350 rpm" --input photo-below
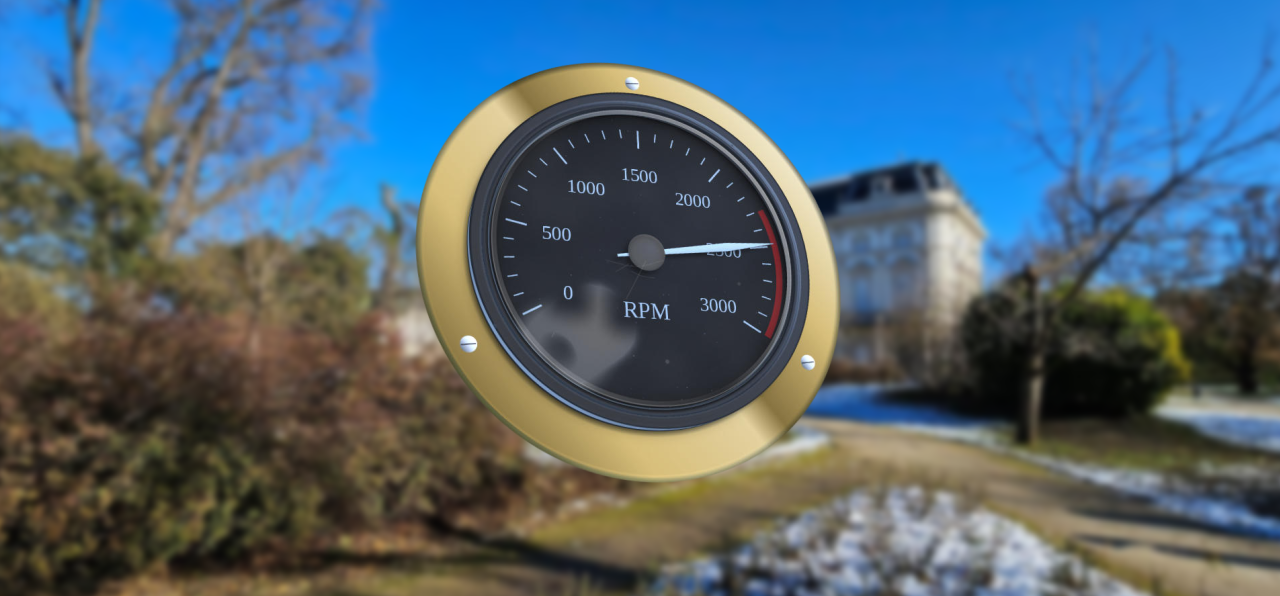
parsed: 2500 rpm
